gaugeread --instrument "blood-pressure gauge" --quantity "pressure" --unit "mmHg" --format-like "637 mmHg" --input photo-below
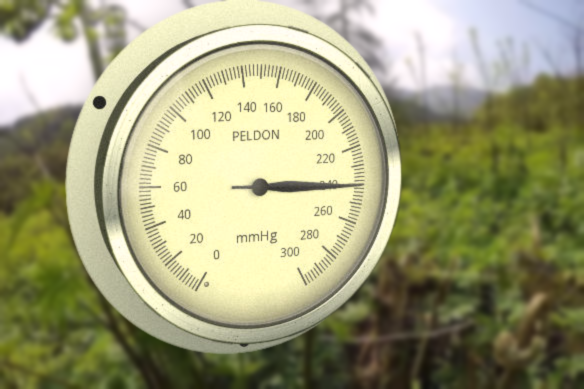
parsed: 240 mmHg
